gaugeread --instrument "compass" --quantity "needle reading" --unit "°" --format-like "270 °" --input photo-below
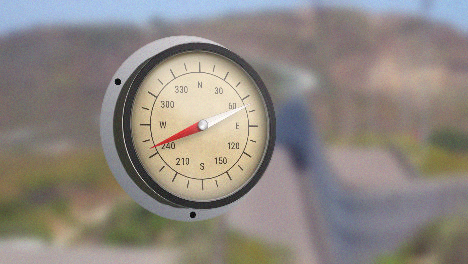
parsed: 247.5 °
